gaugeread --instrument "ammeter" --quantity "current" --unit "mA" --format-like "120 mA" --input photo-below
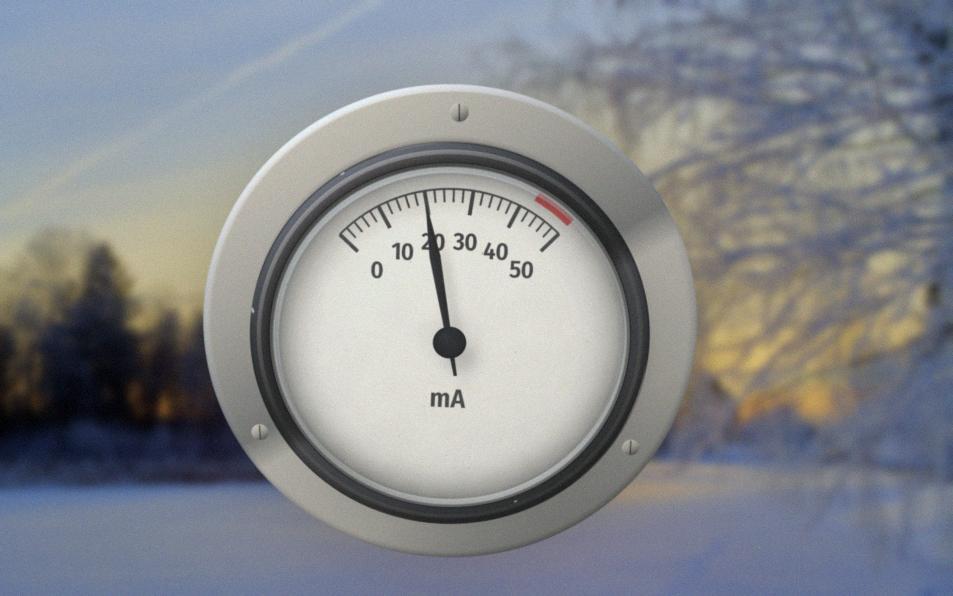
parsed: 20 mA
